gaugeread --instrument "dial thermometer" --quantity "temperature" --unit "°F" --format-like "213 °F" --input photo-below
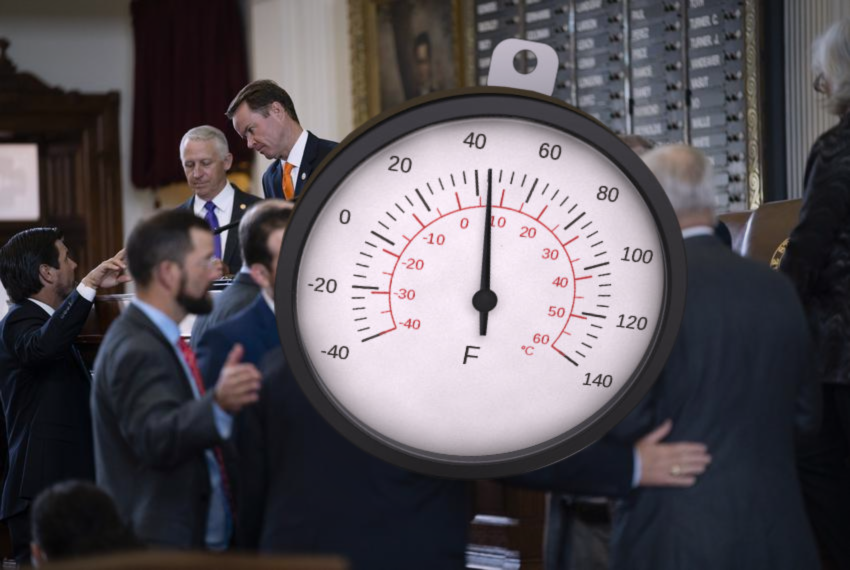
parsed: 44 °F
